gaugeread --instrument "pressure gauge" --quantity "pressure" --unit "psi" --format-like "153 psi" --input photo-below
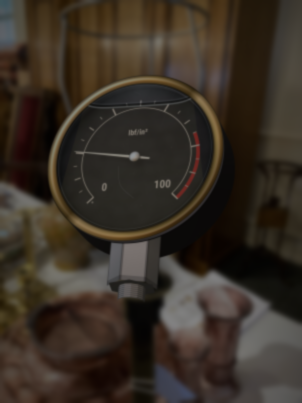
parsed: 20 psi
